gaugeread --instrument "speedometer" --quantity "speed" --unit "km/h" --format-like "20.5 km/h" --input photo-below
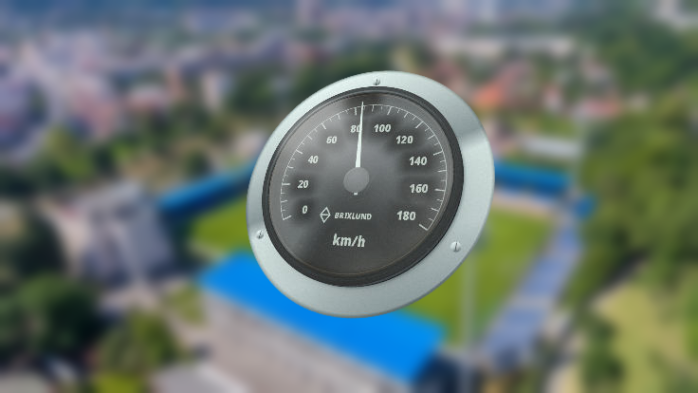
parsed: 85 km/h
